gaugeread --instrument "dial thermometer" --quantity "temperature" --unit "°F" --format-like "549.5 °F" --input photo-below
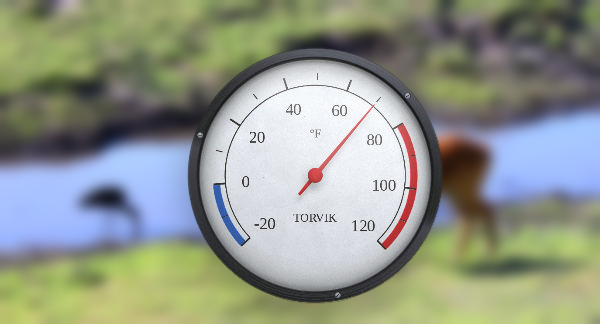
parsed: 70 °F
